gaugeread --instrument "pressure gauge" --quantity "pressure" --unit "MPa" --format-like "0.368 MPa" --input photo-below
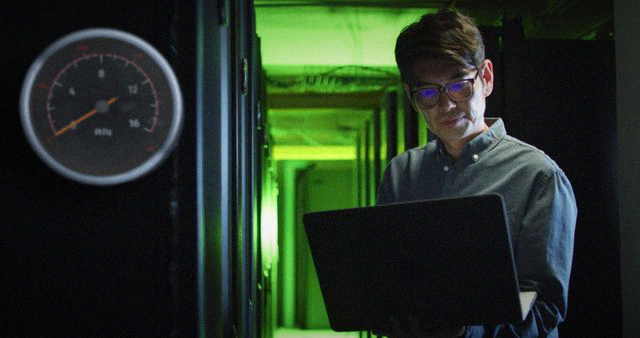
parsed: 0 MPa
